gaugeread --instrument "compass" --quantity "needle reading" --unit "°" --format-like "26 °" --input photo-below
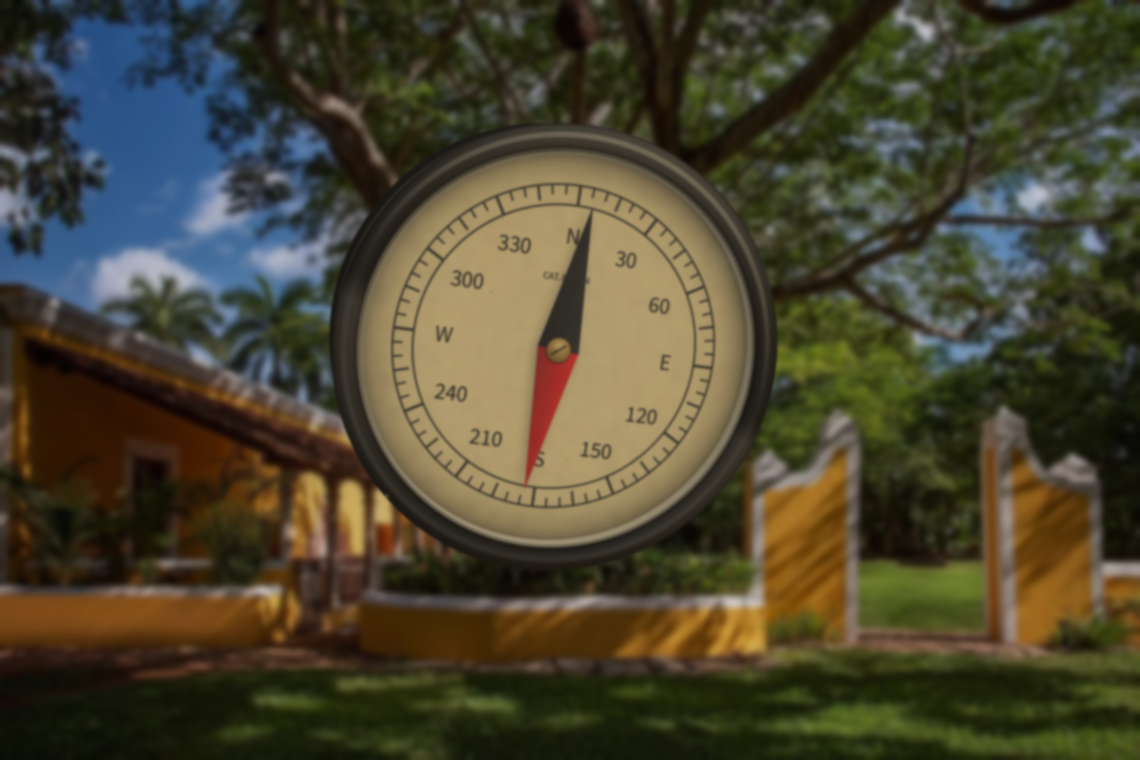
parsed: 185 °
